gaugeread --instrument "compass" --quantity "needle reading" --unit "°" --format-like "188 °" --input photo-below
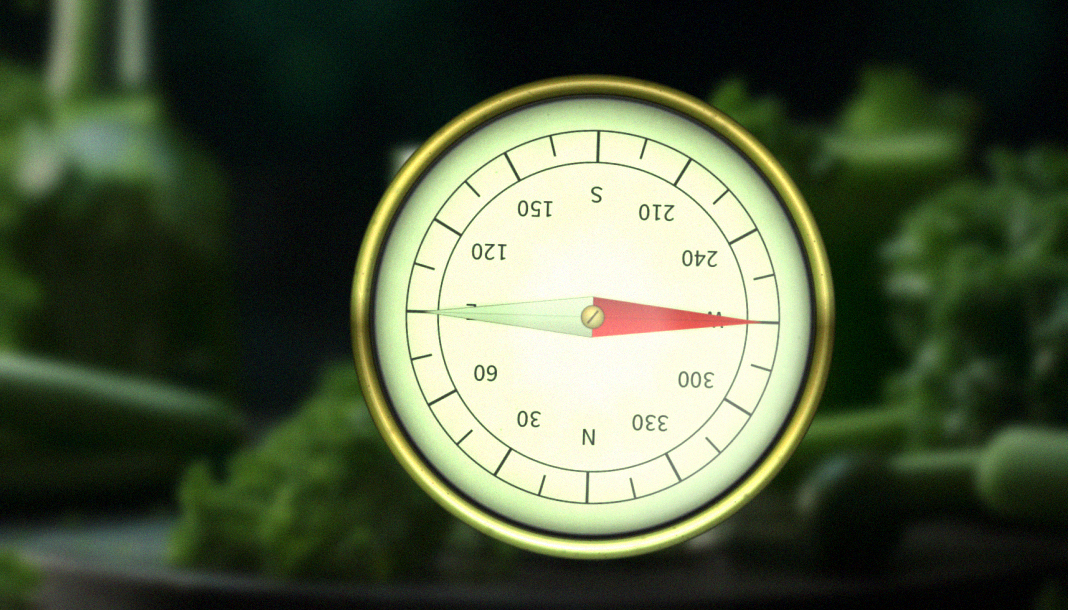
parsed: 270 °
